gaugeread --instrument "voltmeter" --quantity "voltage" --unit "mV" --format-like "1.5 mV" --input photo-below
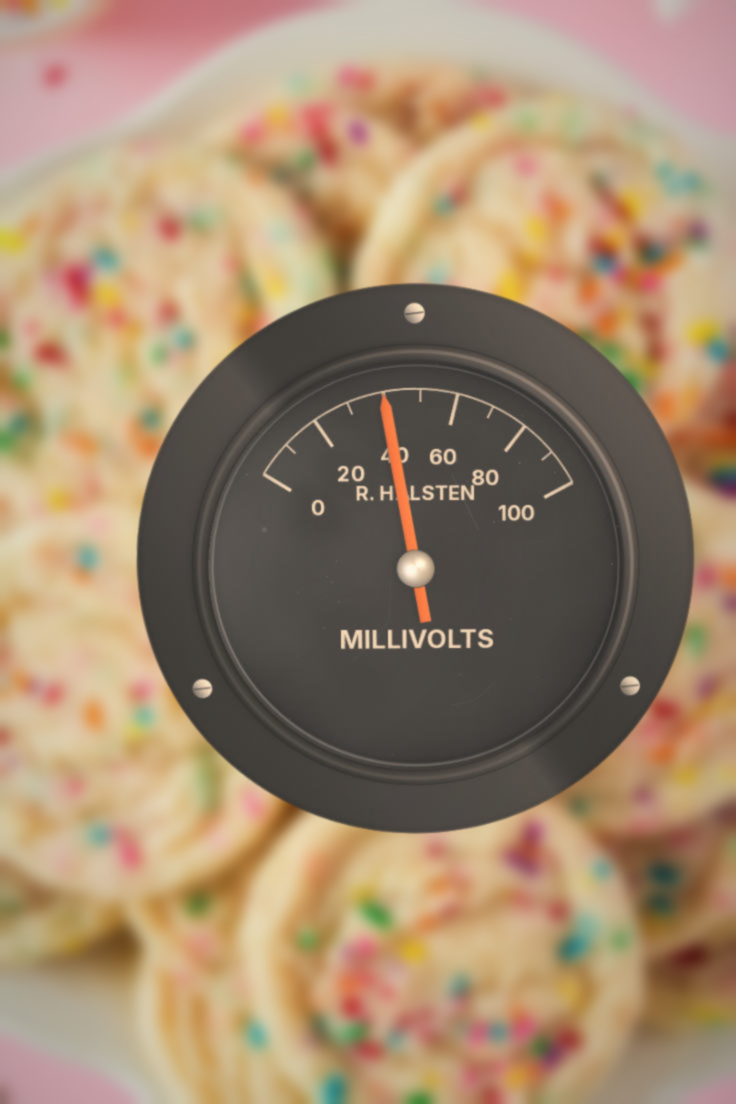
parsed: 40 mV
